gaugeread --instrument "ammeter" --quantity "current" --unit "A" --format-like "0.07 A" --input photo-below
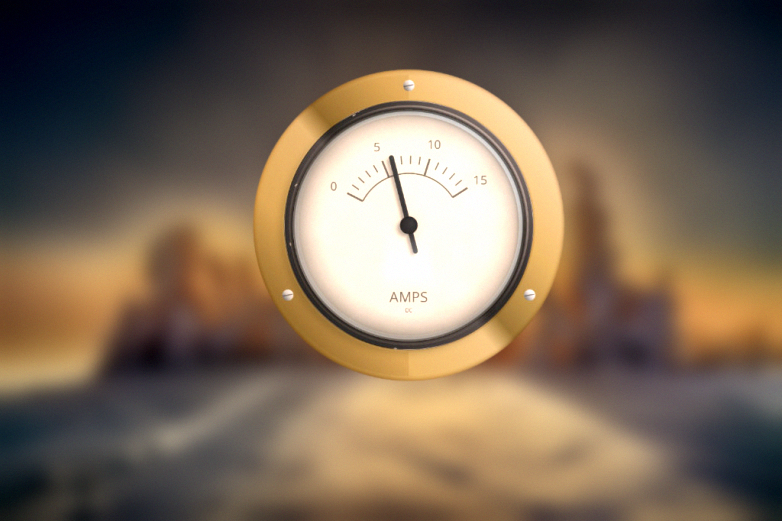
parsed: 6 A
